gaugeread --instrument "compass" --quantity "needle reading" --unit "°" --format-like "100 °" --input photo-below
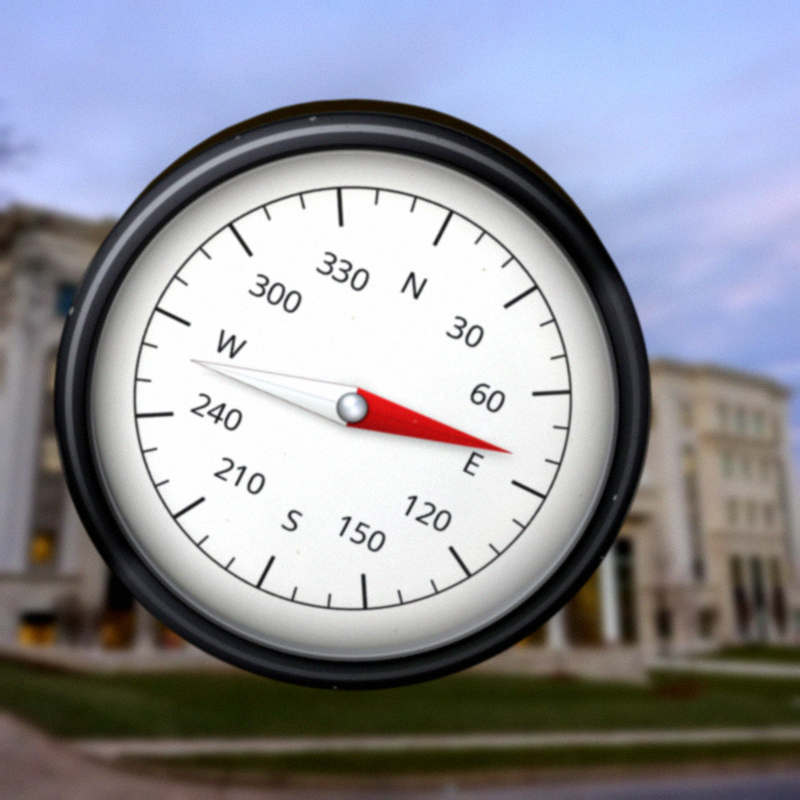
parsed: 80 °
